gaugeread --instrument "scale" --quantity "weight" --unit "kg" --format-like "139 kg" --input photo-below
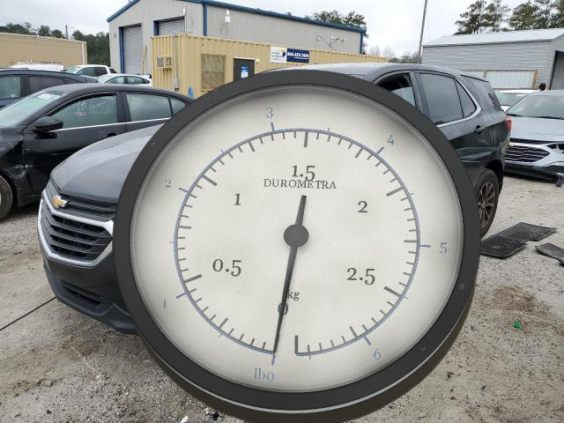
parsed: 0 kg
